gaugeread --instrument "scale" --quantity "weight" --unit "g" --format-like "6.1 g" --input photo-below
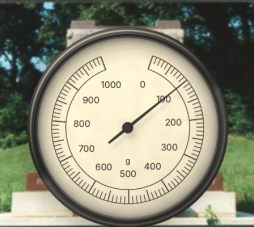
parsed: 100 g
